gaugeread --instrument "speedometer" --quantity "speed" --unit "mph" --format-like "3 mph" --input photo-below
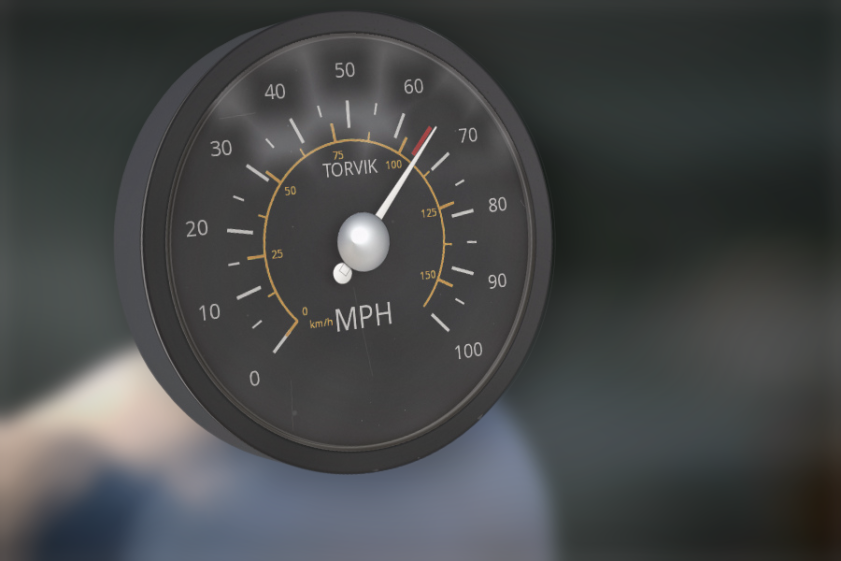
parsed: 65 mph
